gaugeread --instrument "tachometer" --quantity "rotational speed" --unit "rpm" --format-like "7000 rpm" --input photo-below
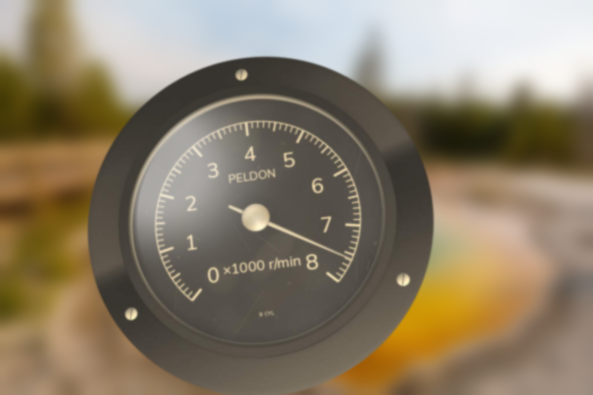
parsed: 7600 rpm
